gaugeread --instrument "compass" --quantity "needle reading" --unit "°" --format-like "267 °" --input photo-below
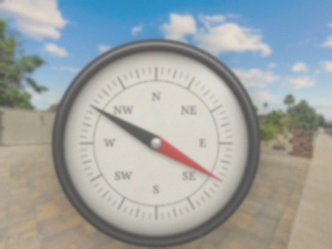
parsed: 120 °
